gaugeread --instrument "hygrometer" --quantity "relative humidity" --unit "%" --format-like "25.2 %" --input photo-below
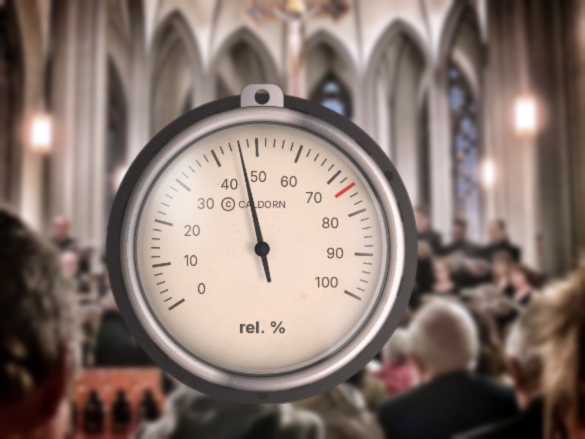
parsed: 46 %
